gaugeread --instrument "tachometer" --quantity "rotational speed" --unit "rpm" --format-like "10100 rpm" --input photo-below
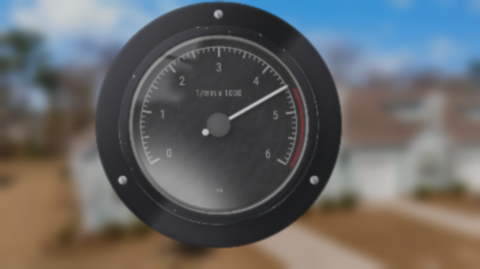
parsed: 4500 rpm
